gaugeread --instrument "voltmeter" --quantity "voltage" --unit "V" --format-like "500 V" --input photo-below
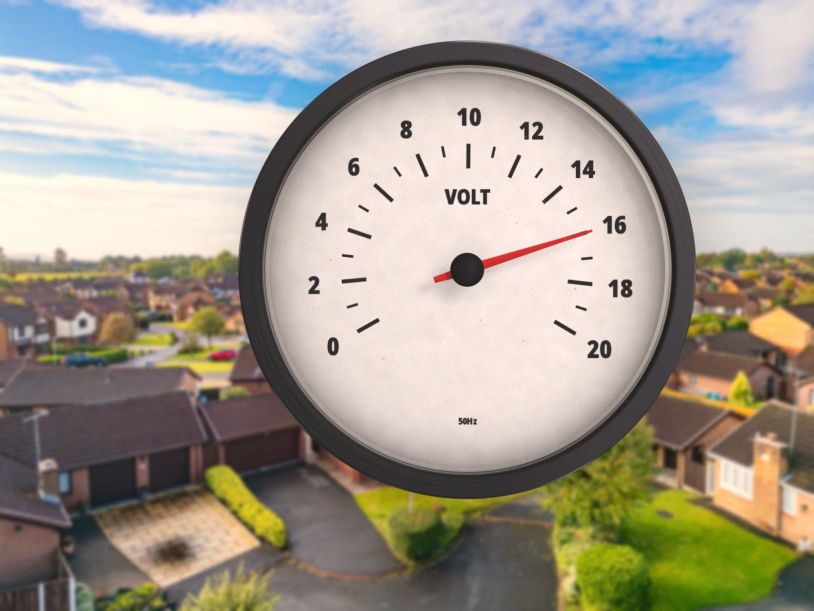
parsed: 16 V
